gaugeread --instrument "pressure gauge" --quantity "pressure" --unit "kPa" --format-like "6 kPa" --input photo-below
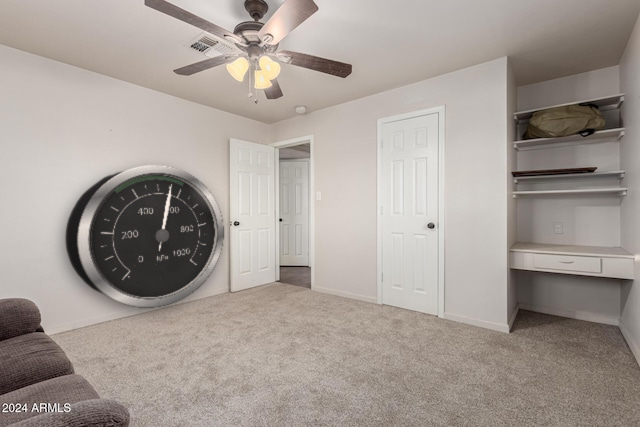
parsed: 550 kPa
